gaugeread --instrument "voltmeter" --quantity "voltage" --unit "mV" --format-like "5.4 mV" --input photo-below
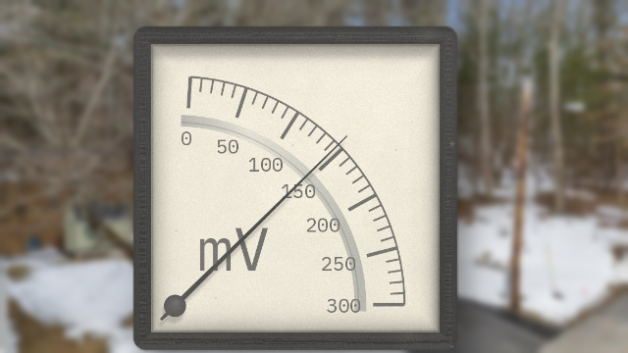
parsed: 145 mV
